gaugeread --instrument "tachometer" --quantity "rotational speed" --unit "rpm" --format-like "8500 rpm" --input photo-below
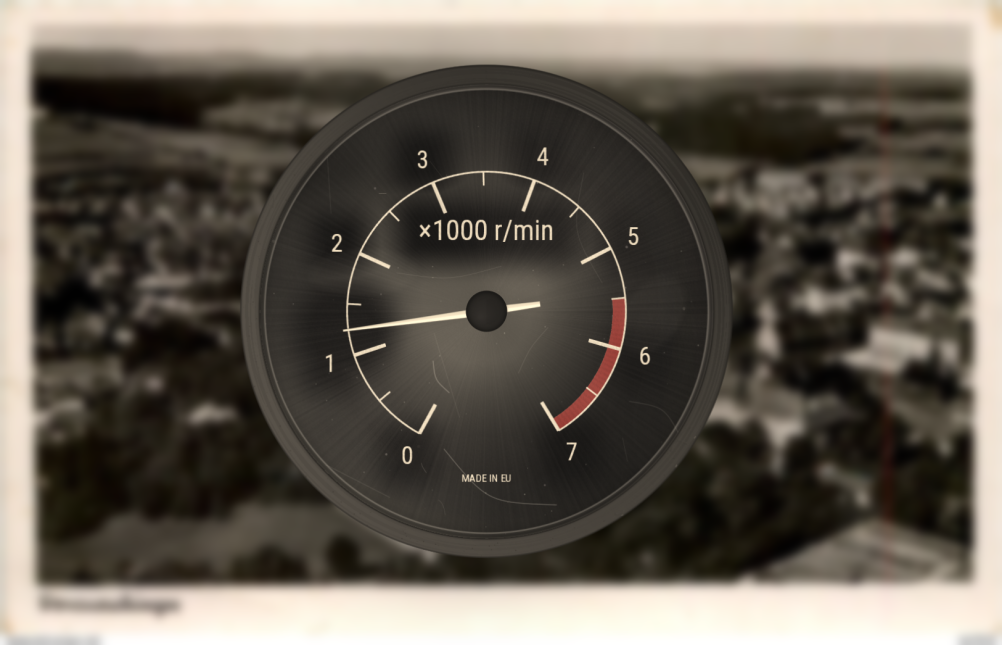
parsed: 1250 rpm
